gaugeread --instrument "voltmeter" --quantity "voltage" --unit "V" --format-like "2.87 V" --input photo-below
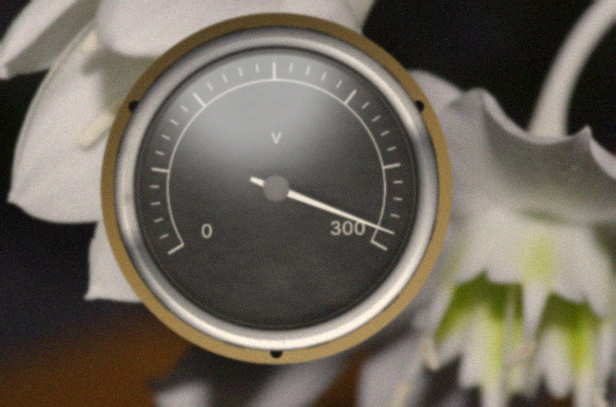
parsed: 290 V
